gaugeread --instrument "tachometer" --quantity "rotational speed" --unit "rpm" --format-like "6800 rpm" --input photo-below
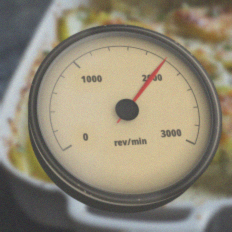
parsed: 2000 rpm
